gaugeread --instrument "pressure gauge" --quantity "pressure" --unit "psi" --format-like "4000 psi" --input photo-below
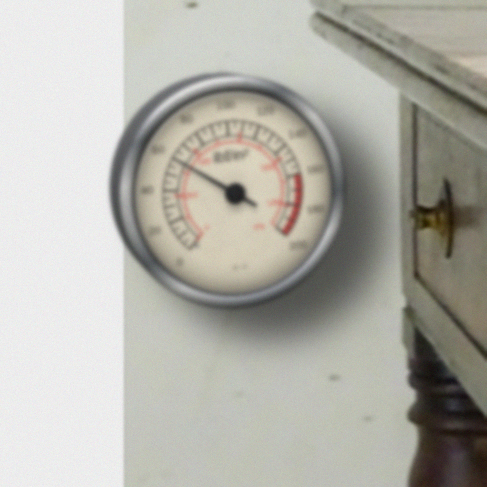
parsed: 60 psi
